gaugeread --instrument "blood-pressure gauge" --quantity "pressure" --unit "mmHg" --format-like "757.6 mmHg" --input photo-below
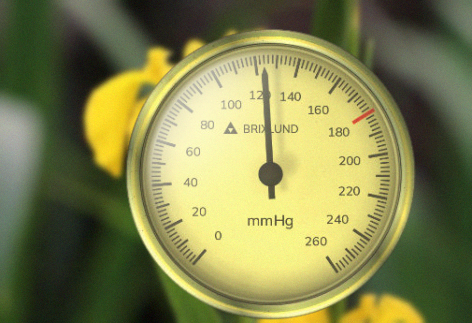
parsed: 124 mmHg
